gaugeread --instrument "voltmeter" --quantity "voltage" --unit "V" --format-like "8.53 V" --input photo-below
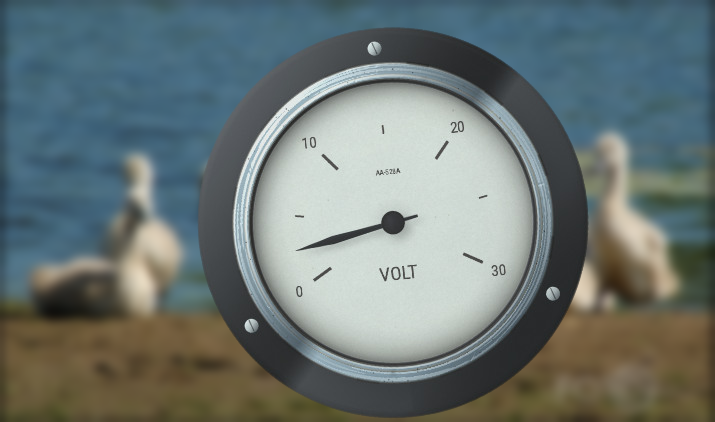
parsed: 2.5 V
